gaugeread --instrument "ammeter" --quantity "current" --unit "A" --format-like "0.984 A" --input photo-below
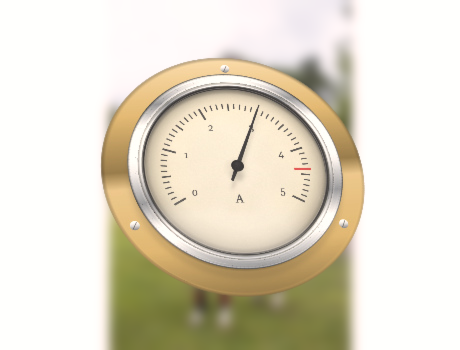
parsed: 3 A
